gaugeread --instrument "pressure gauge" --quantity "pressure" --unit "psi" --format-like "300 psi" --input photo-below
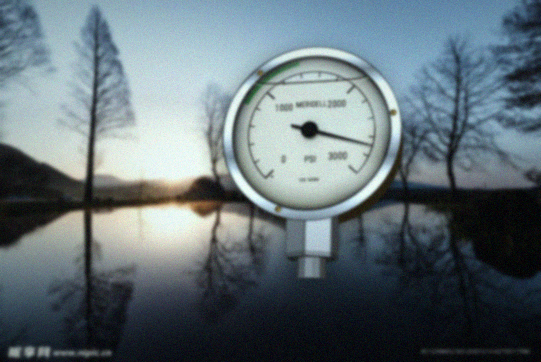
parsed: 2700 psi
